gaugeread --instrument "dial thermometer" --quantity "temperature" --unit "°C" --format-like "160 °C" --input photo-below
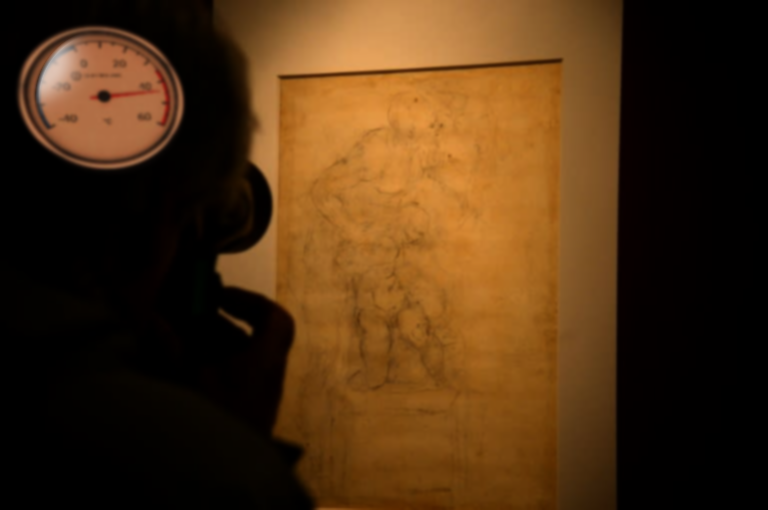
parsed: 45 °C
